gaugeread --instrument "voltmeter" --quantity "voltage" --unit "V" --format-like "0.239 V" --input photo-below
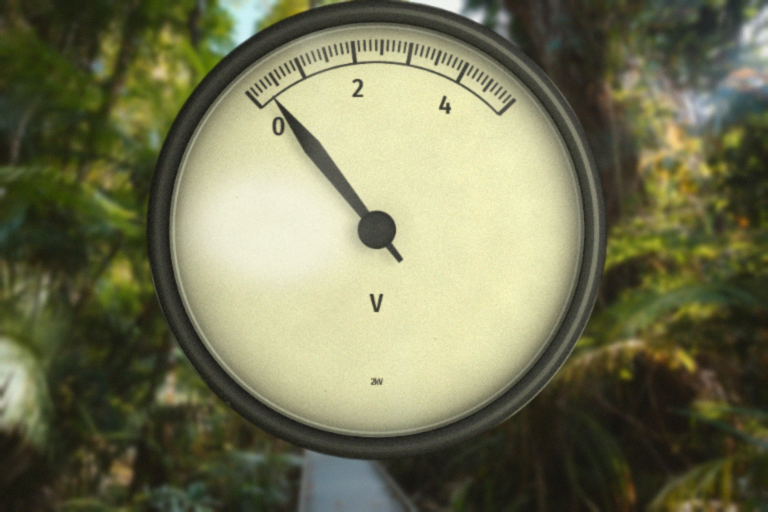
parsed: 0.3 V
